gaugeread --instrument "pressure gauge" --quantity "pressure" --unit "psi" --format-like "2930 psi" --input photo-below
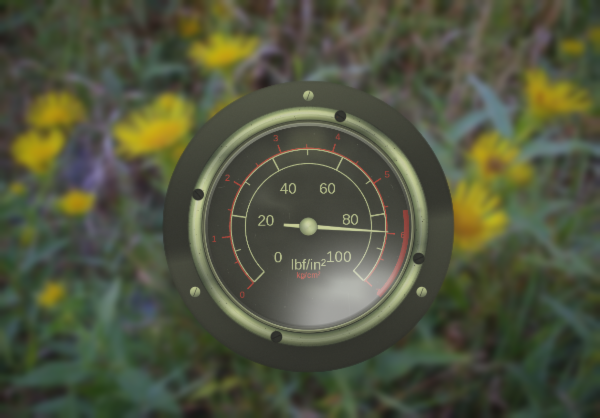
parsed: 85 psi
